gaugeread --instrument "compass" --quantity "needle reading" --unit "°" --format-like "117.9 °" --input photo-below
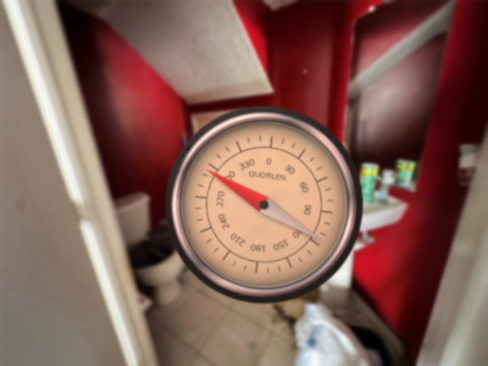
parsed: 295 °
